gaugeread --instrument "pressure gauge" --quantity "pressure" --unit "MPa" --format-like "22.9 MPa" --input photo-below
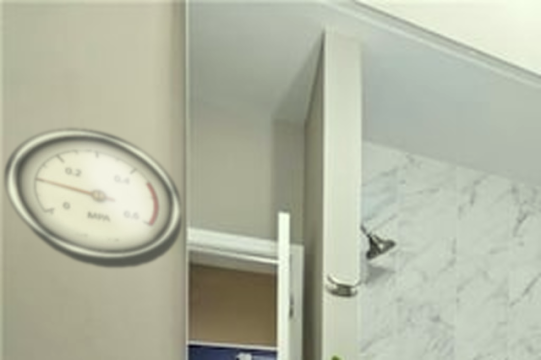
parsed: 0.1 MPa
